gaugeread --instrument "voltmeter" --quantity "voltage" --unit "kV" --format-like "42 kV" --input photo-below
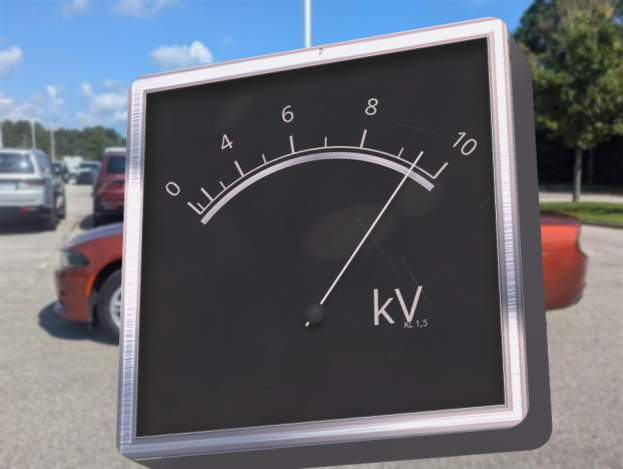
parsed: 9.5 kV
